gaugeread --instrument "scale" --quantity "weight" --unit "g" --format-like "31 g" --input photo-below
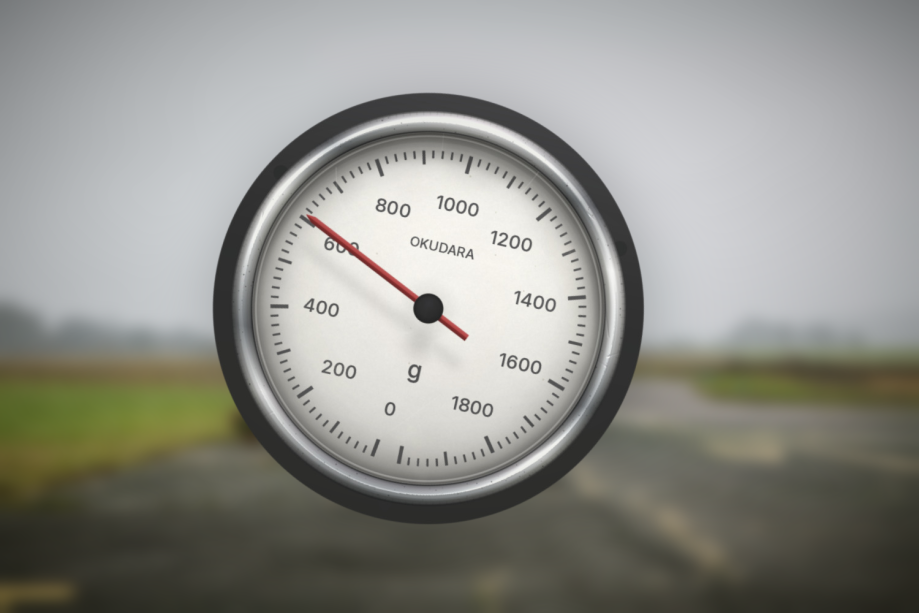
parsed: 610 g
